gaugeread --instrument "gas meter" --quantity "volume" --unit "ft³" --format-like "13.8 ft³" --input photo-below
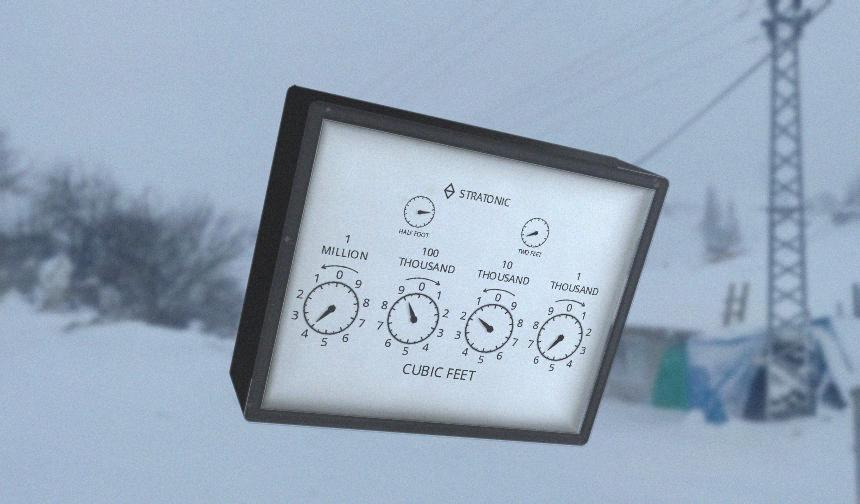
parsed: 391600 ft³
